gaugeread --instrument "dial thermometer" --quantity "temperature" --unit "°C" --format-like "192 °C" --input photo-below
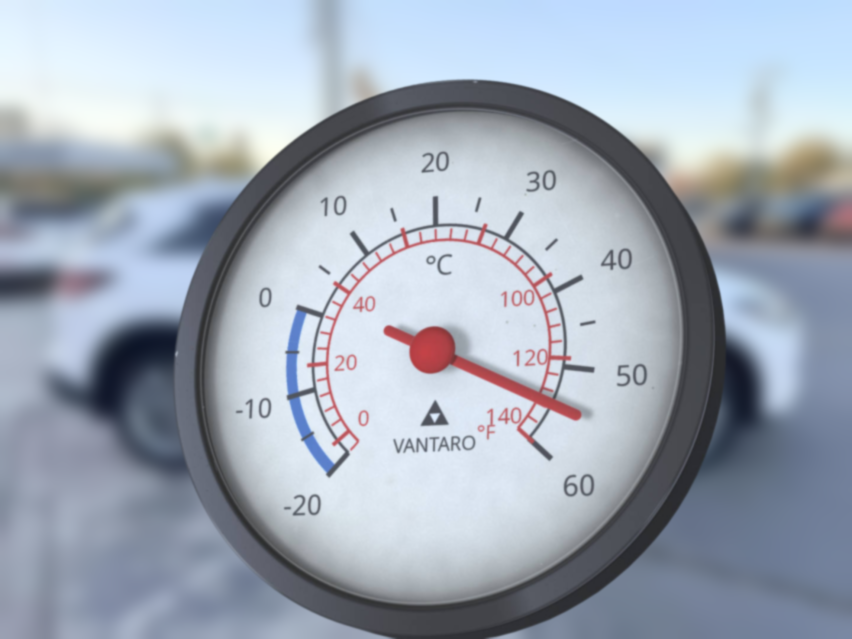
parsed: 55 °C
